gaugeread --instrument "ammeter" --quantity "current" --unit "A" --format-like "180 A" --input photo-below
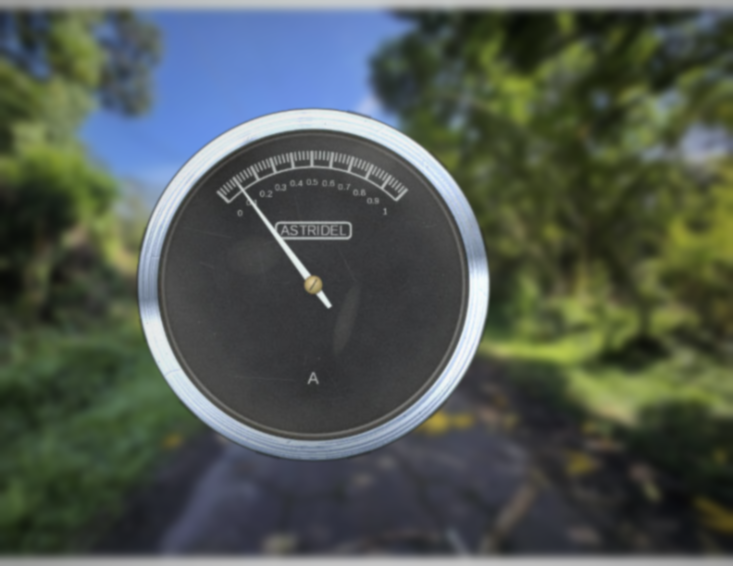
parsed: 0.1 A
